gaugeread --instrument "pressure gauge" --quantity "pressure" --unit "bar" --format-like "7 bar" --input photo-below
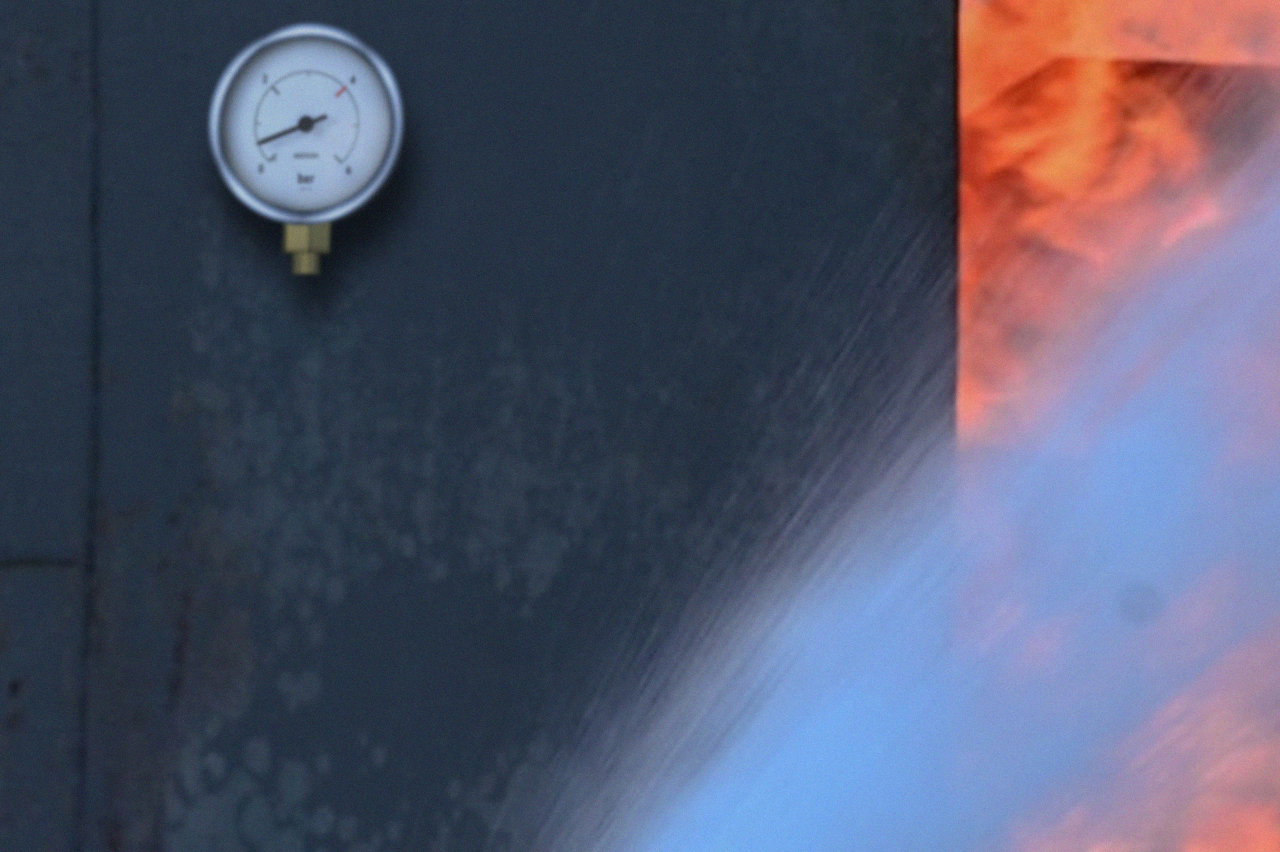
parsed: 0.5 bar
